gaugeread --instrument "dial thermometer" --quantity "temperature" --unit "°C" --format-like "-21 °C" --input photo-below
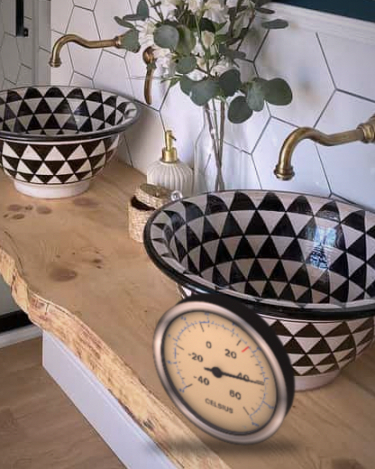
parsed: 40 °C
